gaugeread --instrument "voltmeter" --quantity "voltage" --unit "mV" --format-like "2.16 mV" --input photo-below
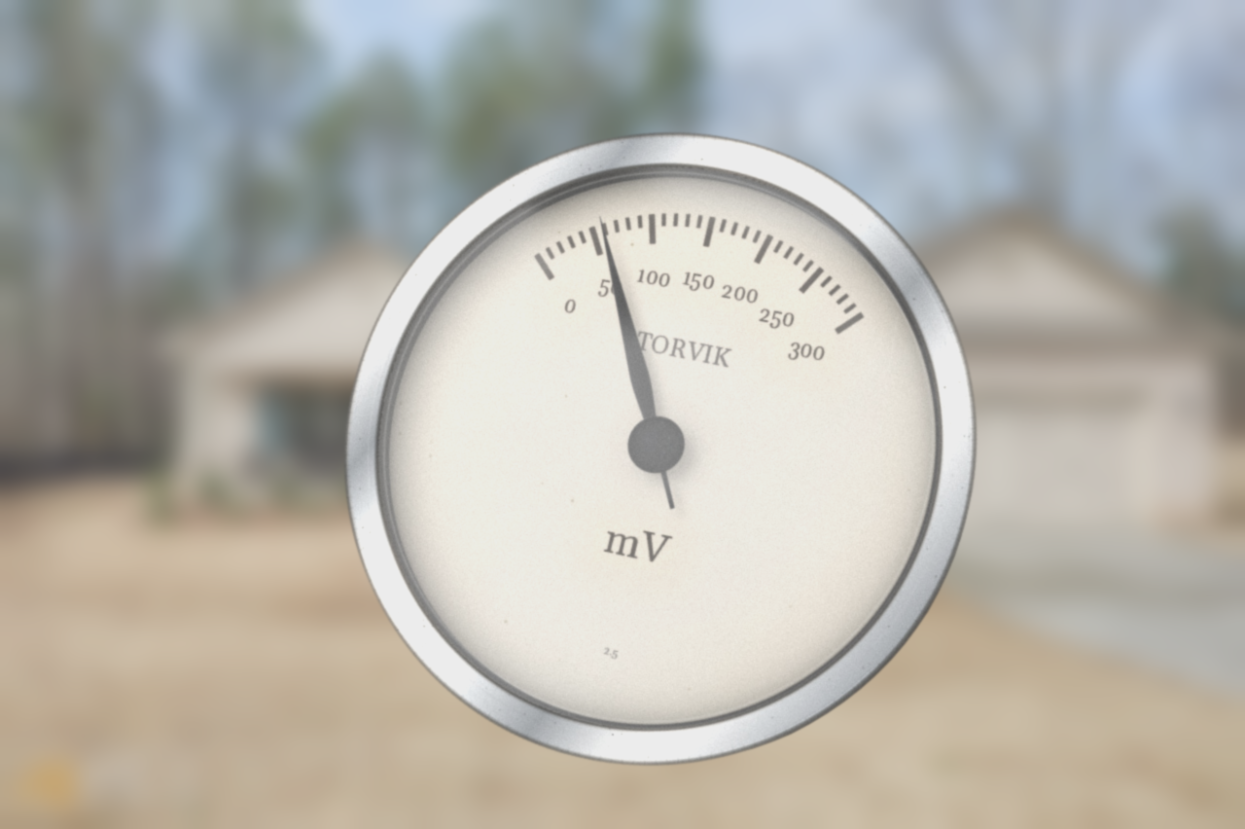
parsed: 60 mV
